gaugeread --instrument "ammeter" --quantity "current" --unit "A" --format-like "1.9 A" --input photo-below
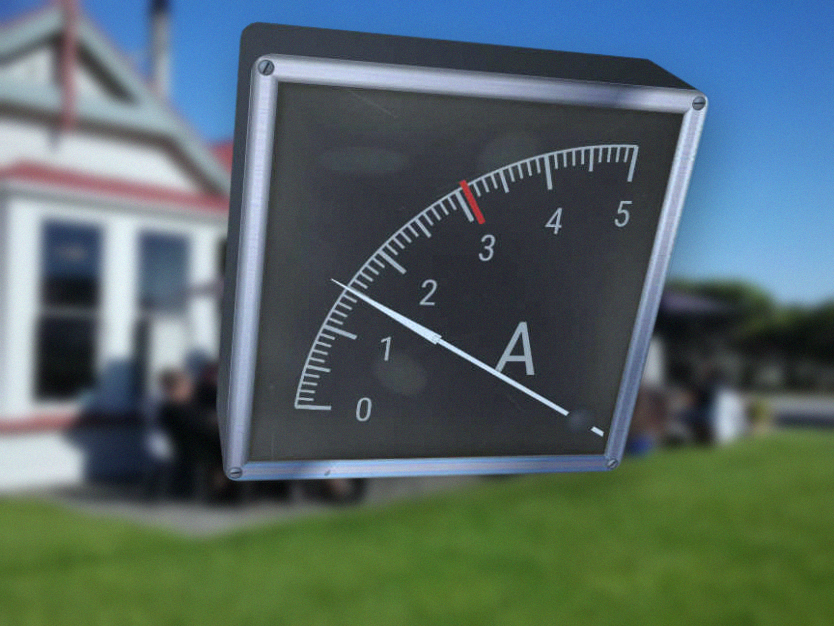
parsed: 1.5 A
